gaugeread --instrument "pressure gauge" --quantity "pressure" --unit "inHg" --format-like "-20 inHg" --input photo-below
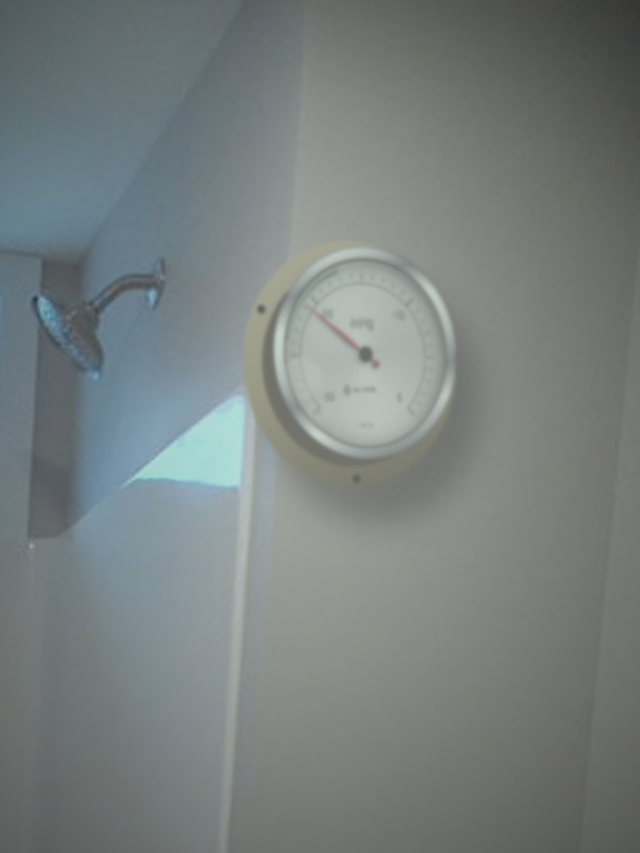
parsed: -21 inHg
